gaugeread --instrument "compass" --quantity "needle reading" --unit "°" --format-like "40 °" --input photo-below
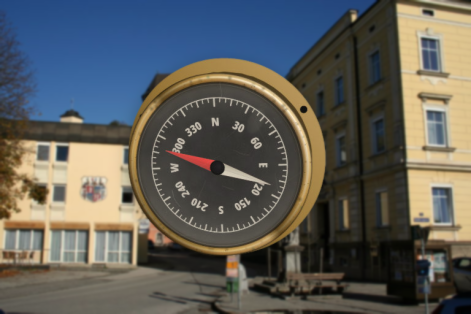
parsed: 290 °
